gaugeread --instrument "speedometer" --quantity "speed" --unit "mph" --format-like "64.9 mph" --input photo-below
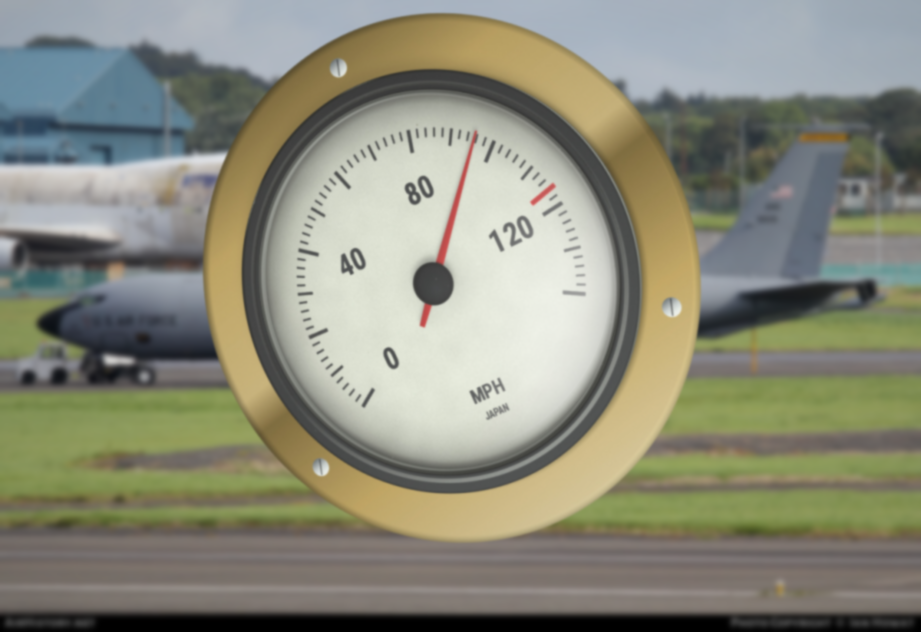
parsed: 96 mph
